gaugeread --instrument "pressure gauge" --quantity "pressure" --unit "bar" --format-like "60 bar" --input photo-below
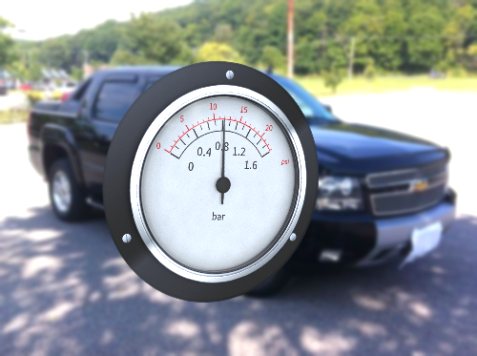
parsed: 0.8 bar
